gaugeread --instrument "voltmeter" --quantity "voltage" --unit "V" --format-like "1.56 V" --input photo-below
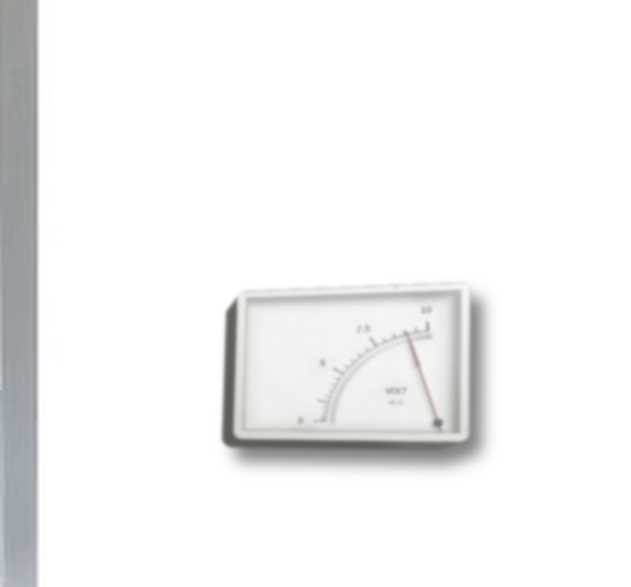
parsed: 9 V
